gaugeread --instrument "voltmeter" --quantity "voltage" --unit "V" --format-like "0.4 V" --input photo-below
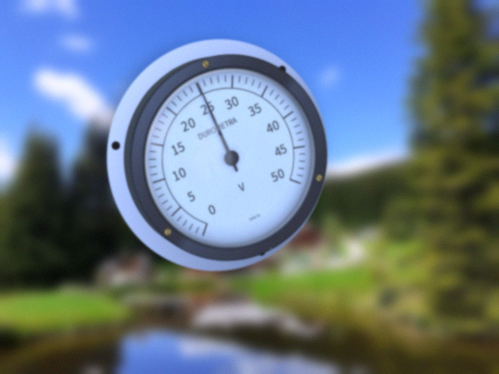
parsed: 25 V
